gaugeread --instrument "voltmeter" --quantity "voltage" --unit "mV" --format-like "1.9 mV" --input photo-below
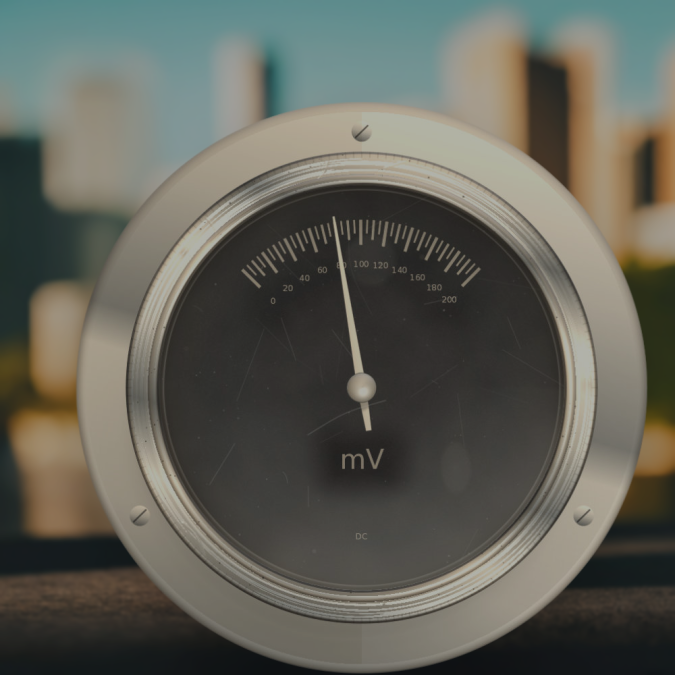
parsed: 80 mV
